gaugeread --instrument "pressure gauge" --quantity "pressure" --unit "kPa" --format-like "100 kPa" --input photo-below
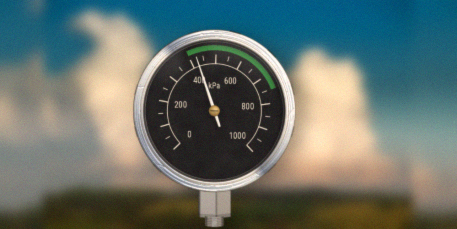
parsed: 425 kPa
